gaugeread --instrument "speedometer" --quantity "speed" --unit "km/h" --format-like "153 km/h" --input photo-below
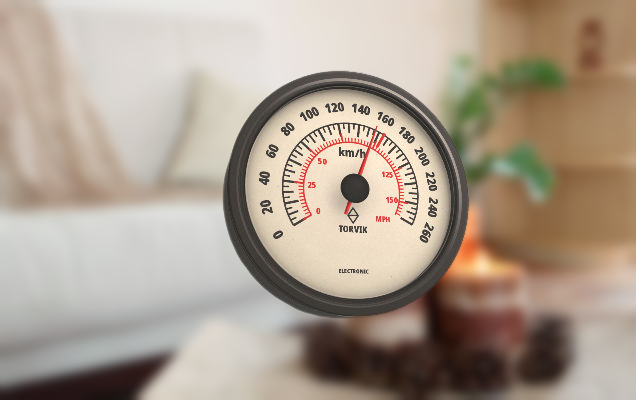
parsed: 155 km/h
